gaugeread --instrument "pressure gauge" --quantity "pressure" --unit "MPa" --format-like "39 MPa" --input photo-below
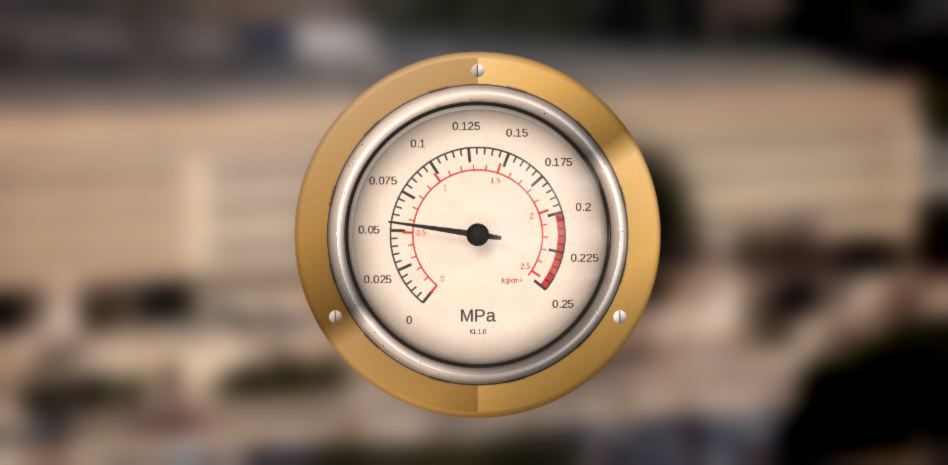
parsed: 0.055 MPa
